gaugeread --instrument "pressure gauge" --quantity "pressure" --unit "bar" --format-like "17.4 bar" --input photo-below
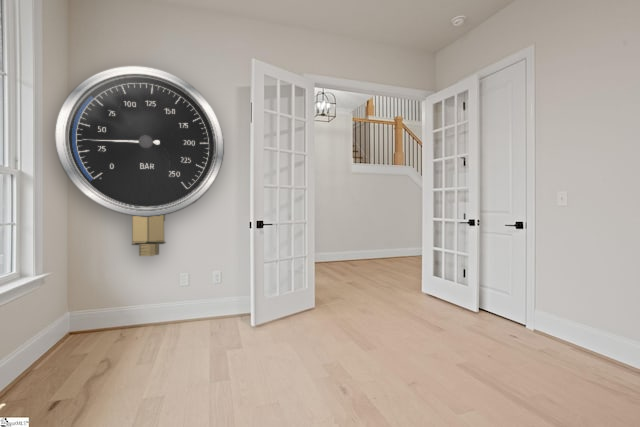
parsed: 35 bar
